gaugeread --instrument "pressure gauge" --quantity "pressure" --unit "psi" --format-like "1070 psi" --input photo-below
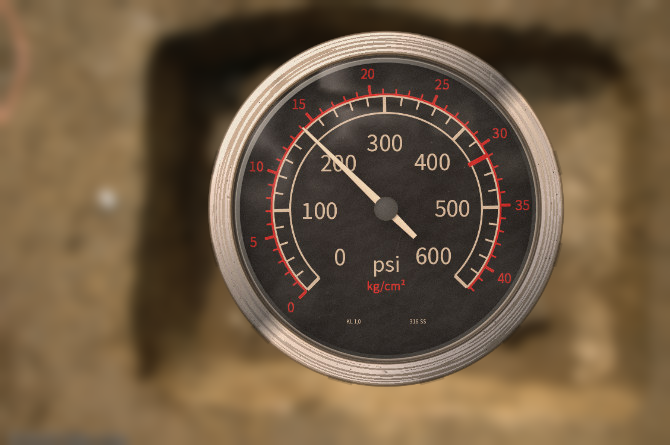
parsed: 200 psi
